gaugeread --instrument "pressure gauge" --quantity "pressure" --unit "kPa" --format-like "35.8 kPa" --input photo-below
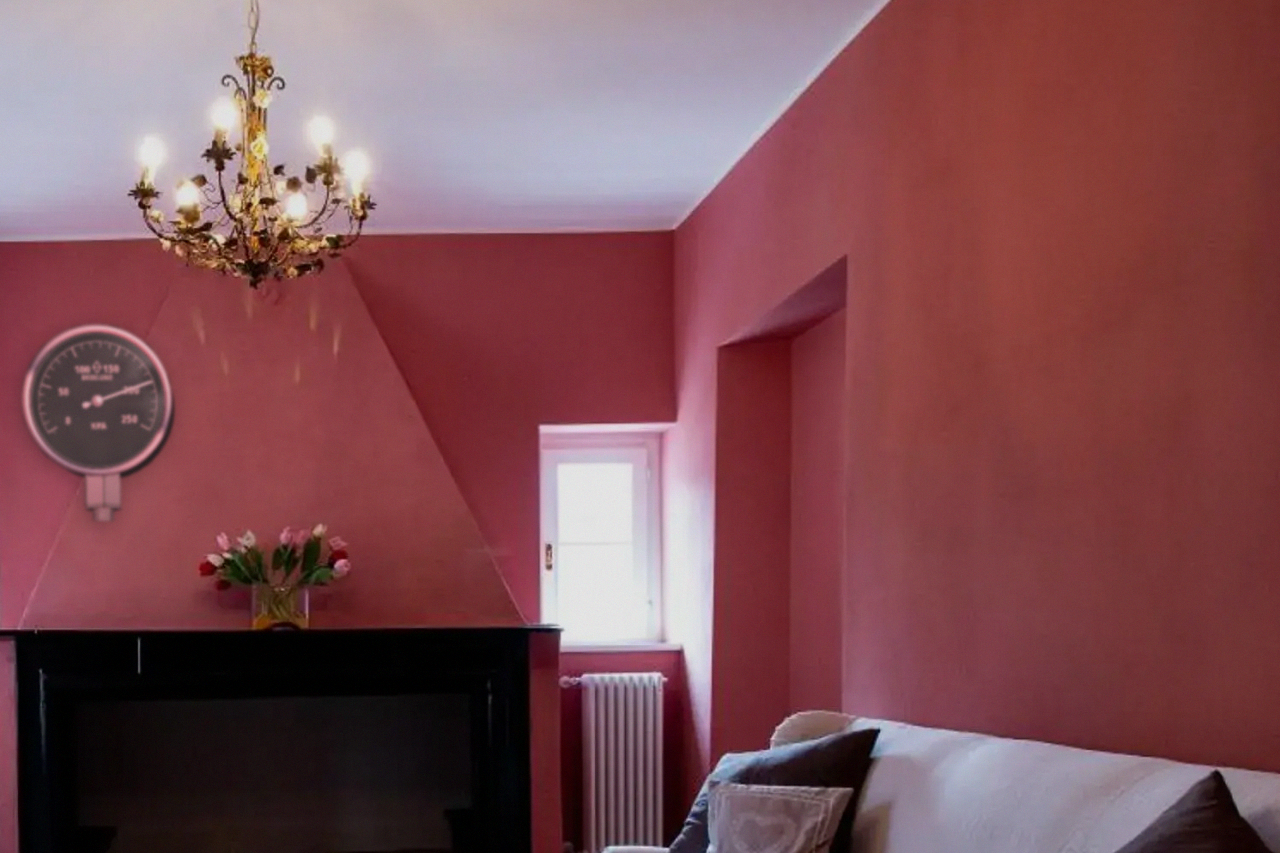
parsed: 200 kPa
